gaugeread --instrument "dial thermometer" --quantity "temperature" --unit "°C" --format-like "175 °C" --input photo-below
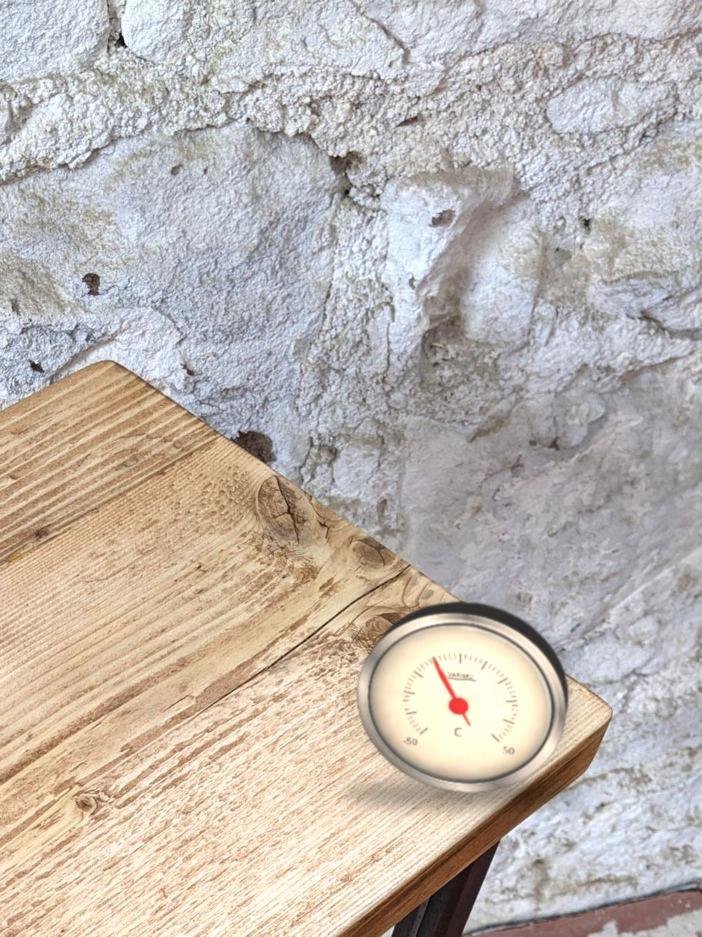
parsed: -10 °C
